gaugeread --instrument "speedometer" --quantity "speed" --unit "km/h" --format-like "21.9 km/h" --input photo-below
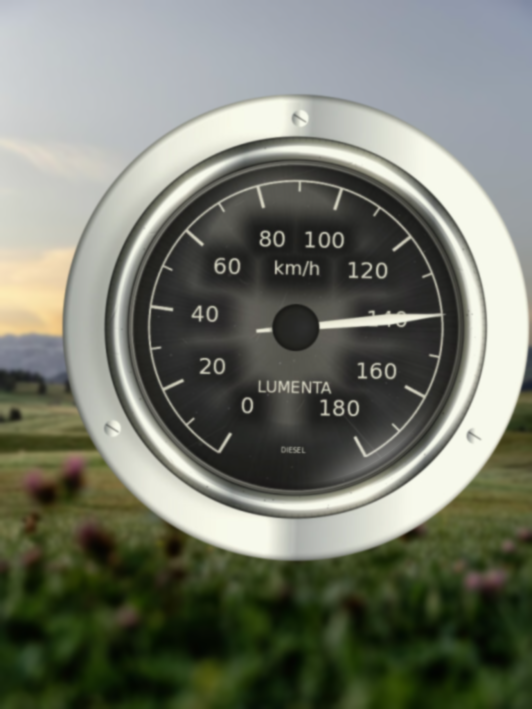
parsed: 140 km/h
